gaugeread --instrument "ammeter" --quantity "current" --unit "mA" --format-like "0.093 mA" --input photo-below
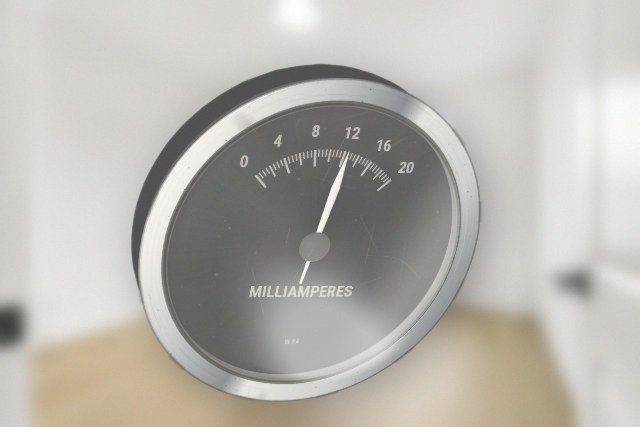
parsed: 12 mA
